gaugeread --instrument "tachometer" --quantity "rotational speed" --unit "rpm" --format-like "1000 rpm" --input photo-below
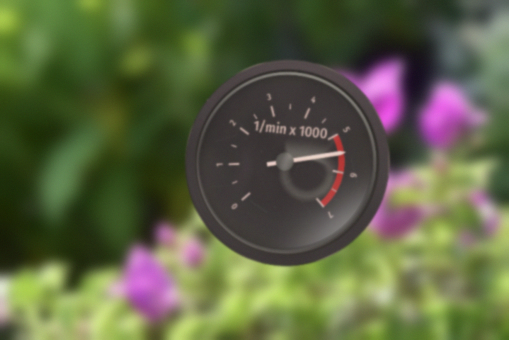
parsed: 5500 rpm
